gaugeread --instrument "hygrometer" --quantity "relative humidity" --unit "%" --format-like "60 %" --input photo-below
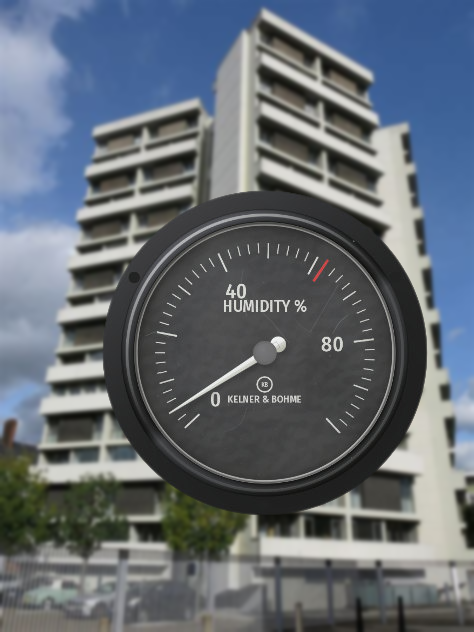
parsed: 4 %
